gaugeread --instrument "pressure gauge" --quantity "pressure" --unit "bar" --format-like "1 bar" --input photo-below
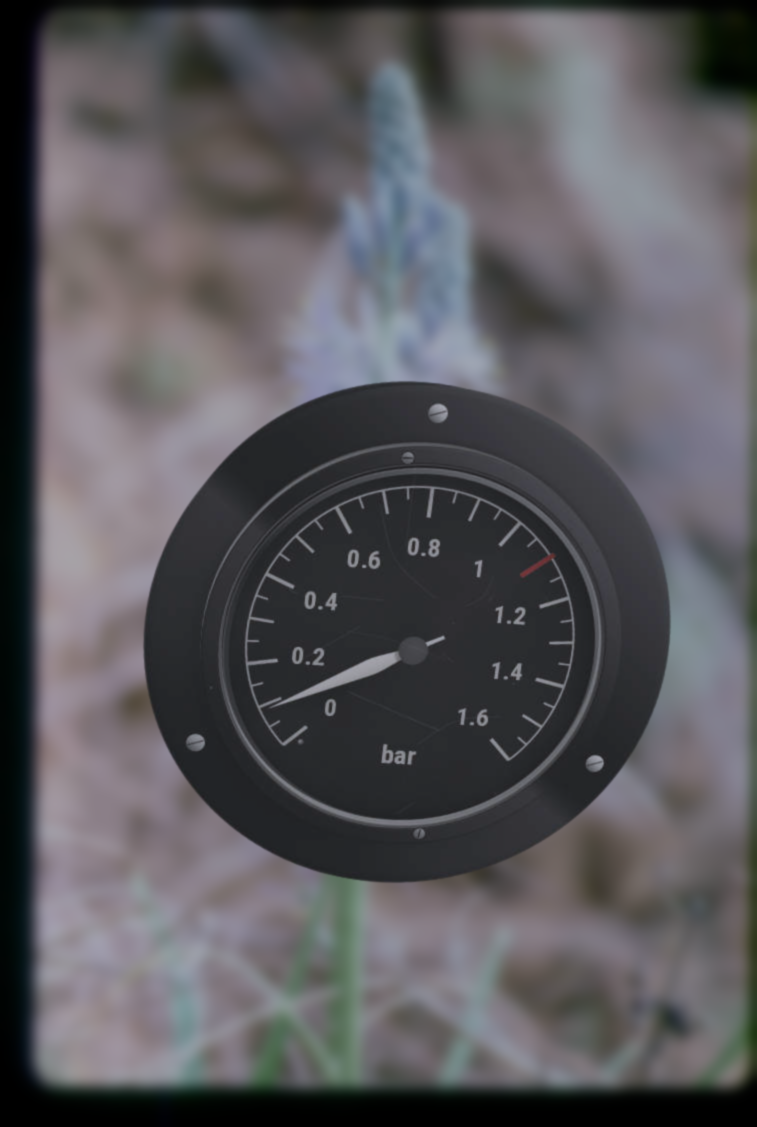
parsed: 0.1 bar
